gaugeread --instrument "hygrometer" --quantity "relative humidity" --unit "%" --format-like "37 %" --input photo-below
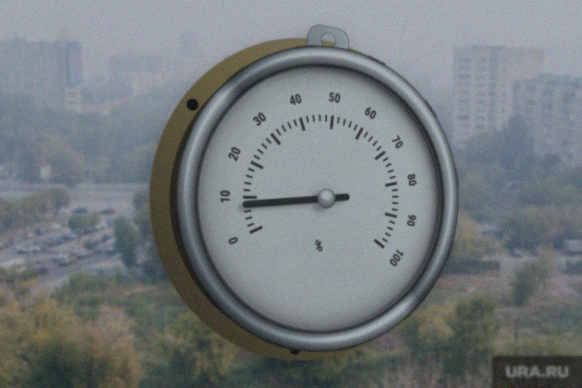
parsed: 8 %
